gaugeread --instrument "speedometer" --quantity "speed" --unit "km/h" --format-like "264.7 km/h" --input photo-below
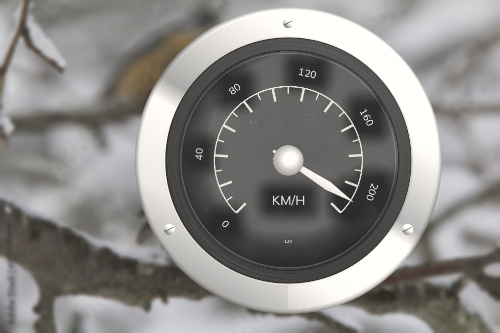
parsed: 210 km/h
